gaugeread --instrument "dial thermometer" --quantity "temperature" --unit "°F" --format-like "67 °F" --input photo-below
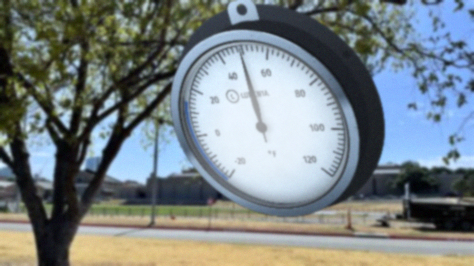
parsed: 50 °F
